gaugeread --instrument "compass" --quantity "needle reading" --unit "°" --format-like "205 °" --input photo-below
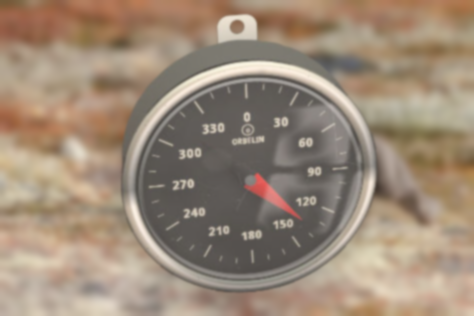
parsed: 135 °
